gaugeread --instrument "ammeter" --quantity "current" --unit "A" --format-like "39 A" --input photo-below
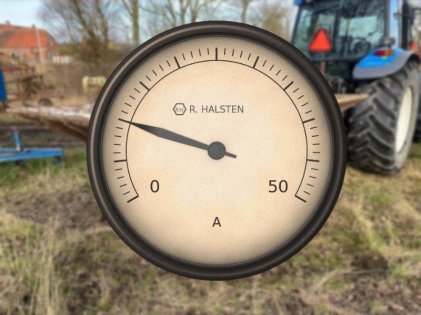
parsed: 10 A
